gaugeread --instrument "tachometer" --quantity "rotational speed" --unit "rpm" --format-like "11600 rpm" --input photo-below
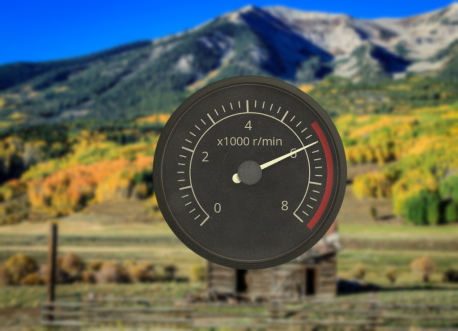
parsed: 6000 rpm
